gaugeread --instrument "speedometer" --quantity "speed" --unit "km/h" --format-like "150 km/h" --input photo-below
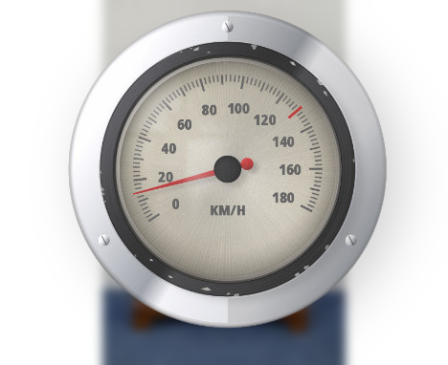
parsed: 14 km/h
